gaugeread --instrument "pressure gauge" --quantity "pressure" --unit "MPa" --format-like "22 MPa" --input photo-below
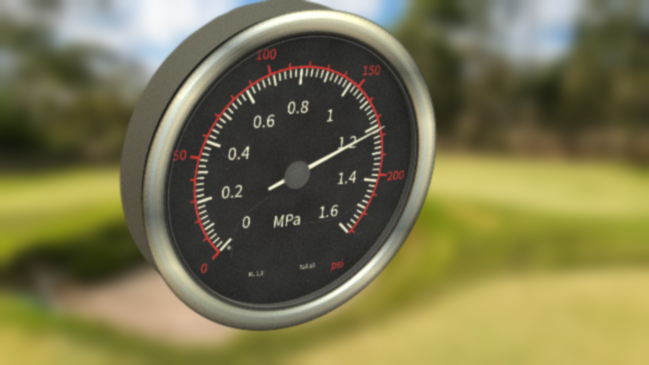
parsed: 1.2 MPa
